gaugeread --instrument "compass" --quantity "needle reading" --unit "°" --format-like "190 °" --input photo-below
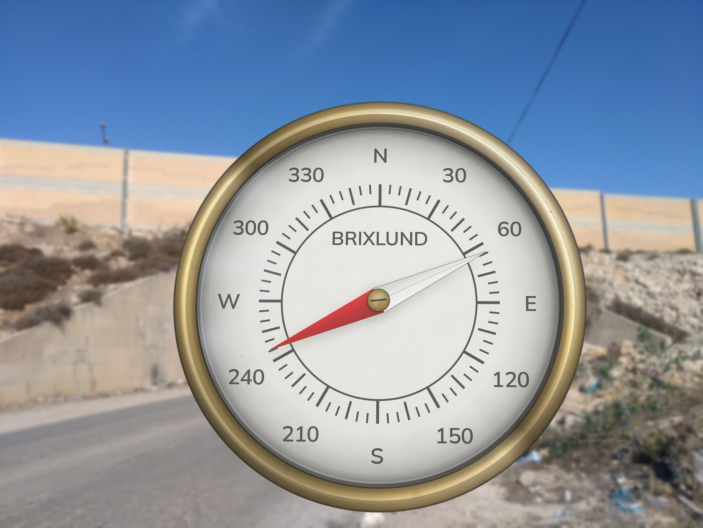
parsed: 245 °
